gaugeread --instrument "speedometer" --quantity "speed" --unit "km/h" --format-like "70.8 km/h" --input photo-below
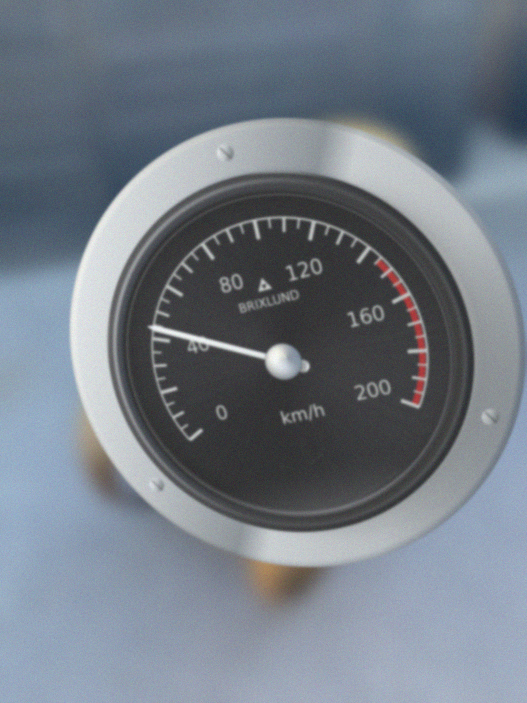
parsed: 45 km/h
